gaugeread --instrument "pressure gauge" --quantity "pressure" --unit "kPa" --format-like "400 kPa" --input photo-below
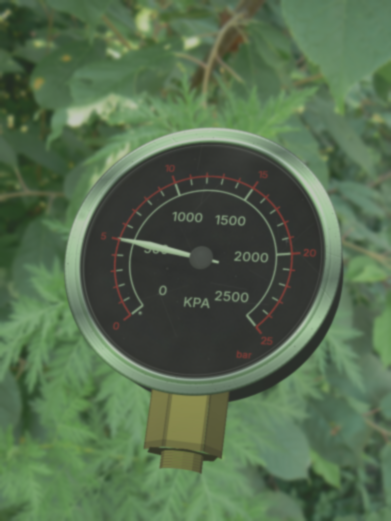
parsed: 500 kPa
